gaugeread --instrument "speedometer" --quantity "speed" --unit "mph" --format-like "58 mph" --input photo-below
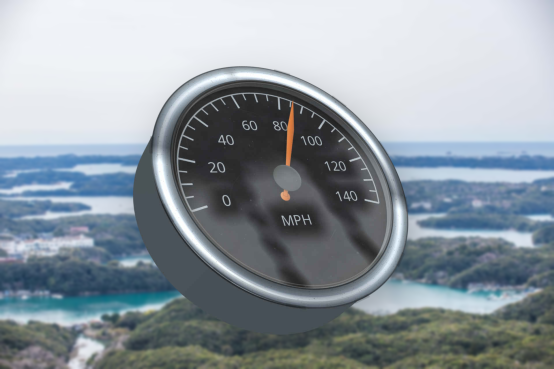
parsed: 85 mph
